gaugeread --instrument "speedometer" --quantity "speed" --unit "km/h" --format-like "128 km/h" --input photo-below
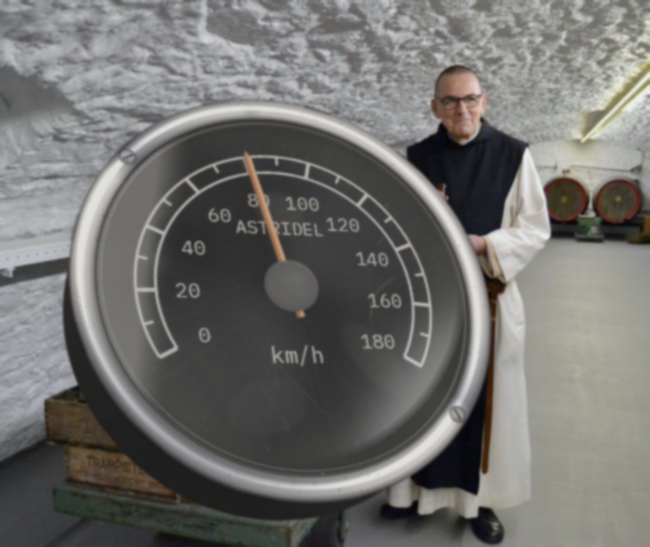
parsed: 80 km/h
